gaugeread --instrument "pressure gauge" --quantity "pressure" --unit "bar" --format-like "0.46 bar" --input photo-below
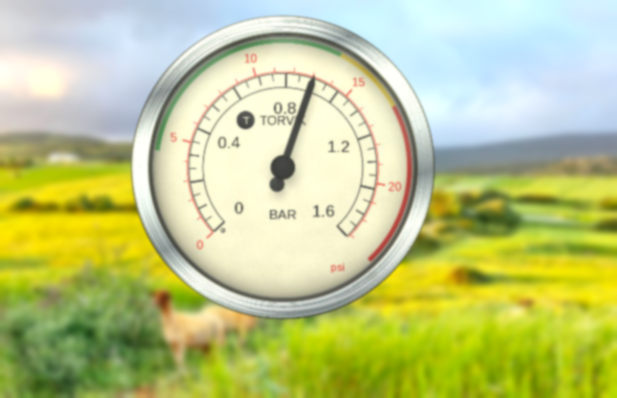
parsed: 0.9 bar
